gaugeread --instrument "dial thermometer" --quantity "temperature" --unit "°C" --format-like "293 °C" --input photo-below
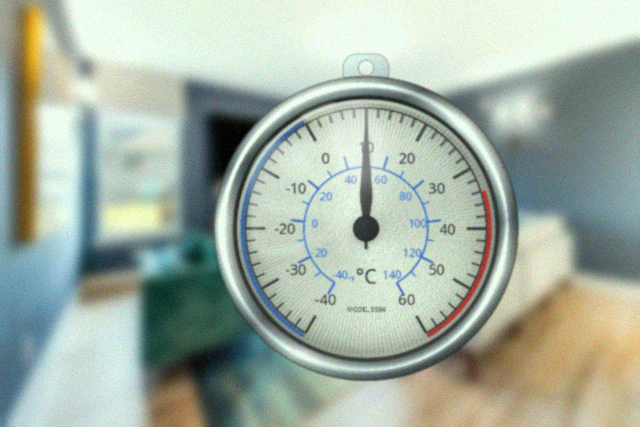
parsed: 10 °C
